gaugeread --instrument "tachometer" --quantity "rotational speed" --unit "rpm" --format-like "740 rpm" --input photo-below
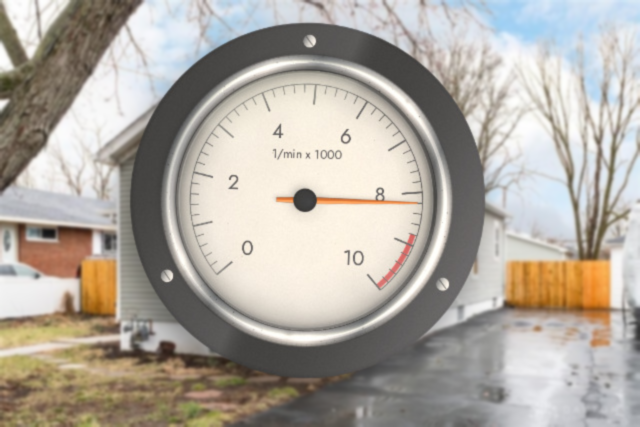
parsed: 8200 rpm
